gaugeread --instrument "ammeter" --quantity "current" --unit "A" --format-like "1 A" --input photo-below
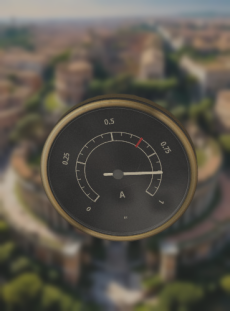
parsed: 0.85 A
